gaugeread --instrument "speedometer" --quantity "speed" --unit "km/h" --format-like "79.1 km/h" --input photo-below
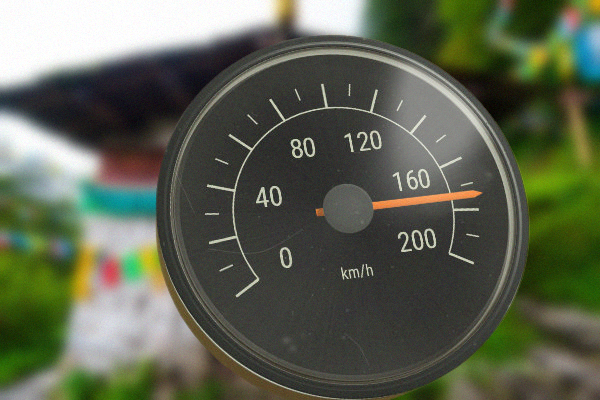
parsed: 175 km/h
